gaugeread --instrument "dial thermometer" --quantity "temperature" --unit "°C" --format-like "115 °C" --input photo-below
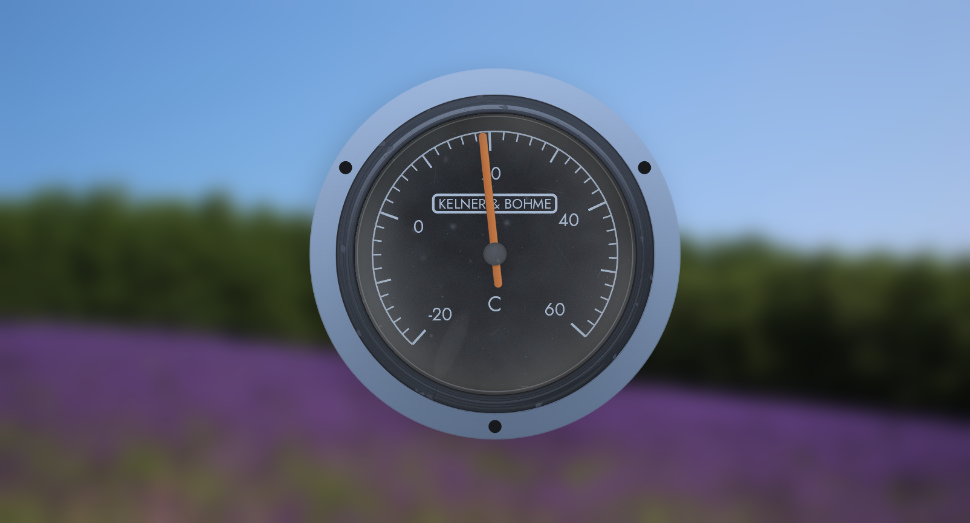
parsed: 19 °C
